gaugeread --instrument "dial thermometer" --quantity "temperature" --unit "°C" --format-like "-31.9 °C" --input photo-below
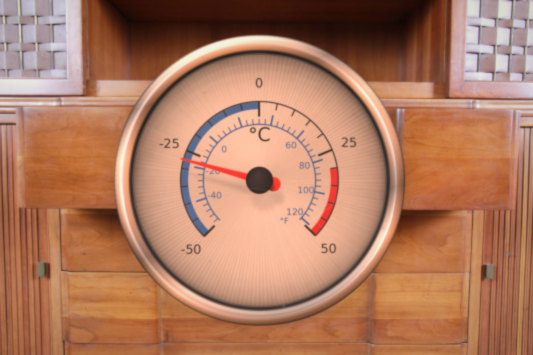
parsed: -27.5 °C
